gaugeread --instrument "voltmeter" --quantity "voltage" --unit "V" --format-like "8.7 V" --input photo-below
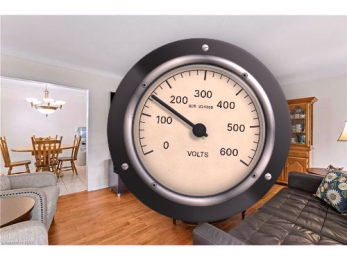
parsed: 150 V
